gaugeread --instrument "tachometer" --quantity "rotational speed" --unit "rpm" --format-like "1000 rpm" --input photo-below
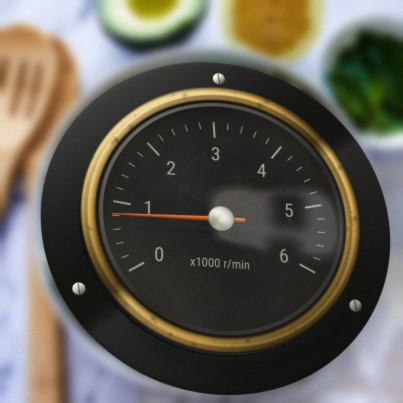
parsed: 800 rpm
